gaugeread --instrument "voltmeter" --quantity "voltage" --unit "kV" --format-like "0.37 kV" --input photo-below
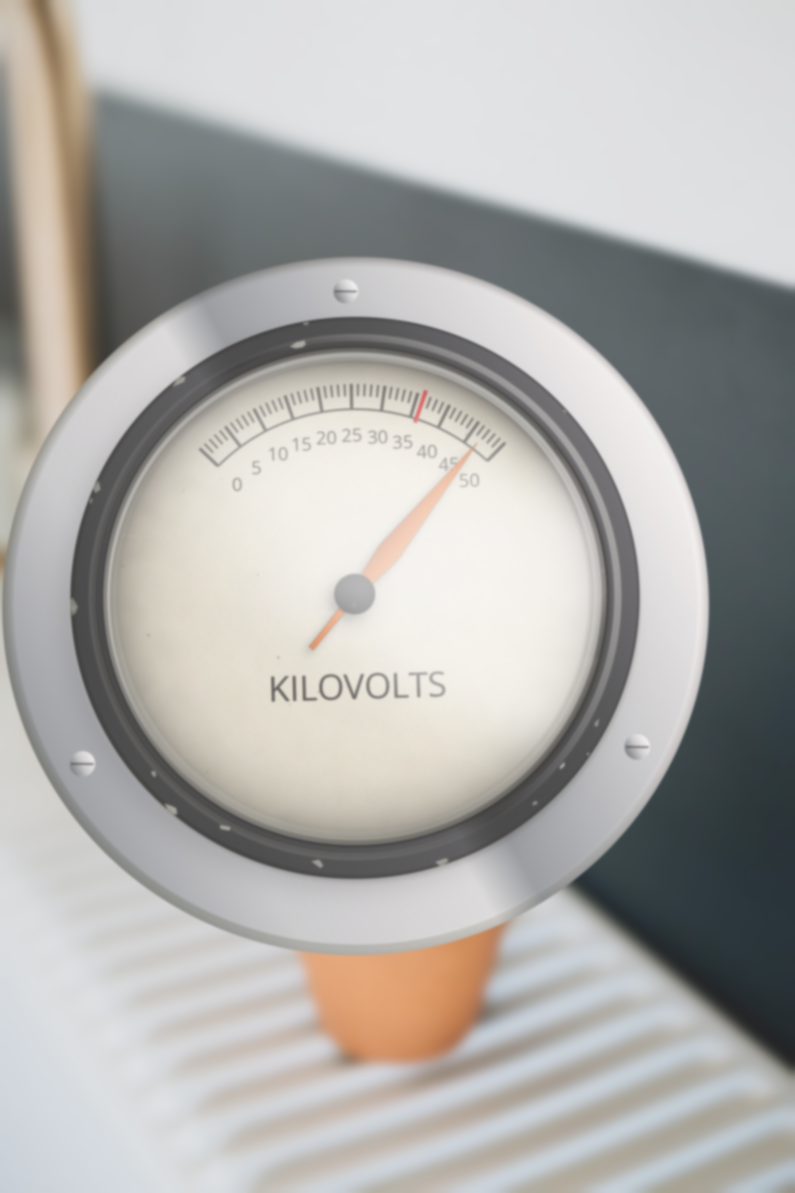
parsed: 47 kV
